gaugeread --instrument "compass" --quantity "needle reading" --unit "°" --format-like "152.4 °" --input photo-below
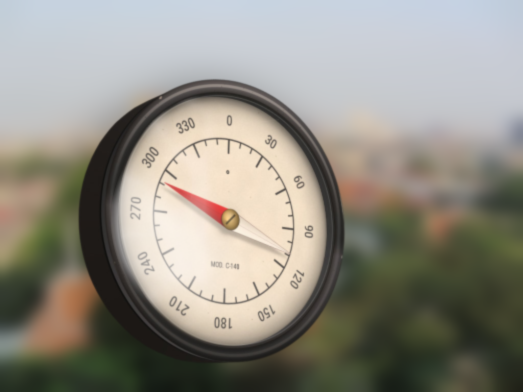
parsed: 290 °
